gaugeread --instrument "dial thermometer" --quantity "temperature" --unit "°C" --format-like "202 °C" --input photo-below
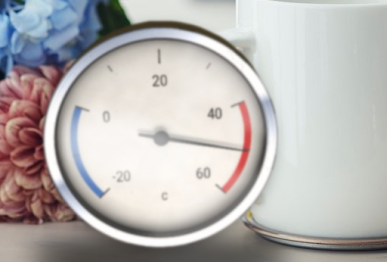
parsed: 50 °C
